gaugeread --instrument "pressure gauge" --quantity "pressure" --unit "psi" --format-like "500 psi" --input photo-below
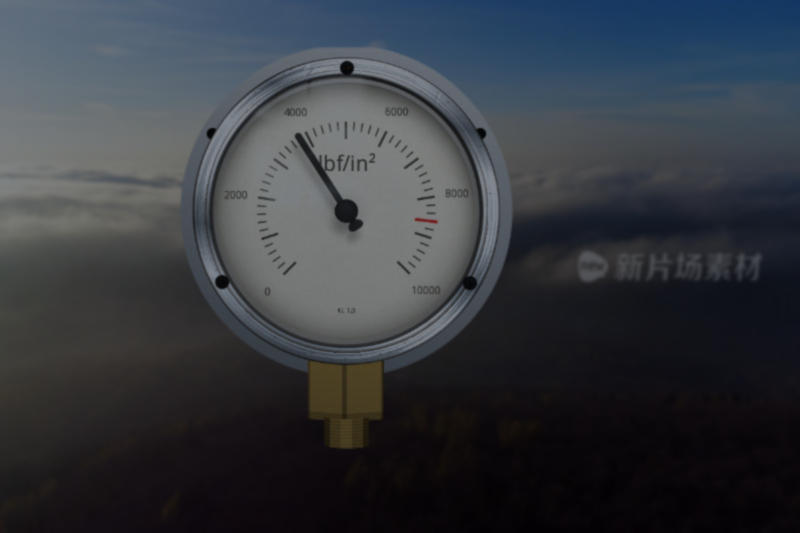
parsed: 3800 psi
